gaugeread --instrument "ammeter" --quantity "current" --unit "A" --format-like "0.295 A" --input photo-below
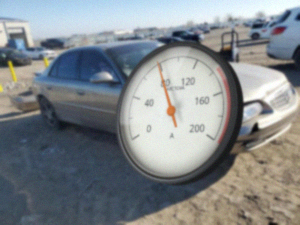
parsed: 80 A
